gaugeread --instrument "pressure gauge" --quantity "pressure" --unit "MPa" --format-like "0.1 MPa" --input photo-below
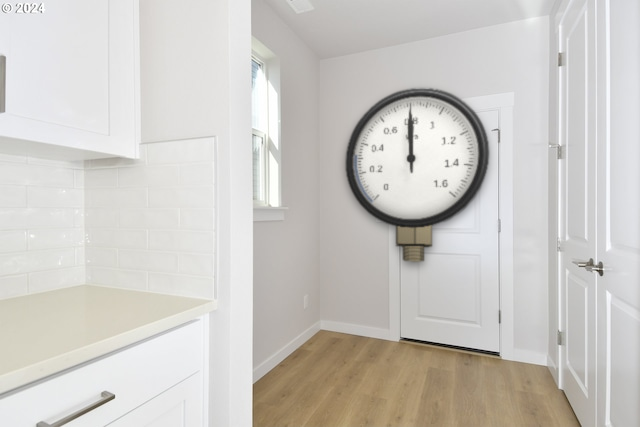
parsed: 0.8 MPa
